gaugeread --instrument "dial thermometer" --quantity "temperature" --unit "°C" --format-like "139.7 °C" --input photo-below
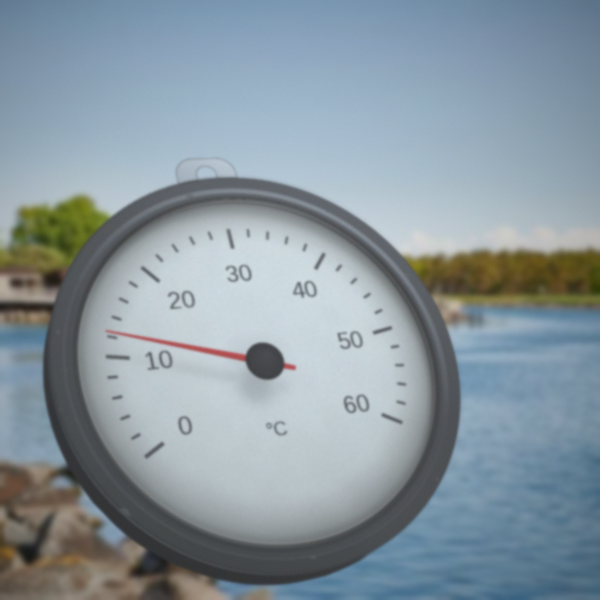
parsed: 12 °C
